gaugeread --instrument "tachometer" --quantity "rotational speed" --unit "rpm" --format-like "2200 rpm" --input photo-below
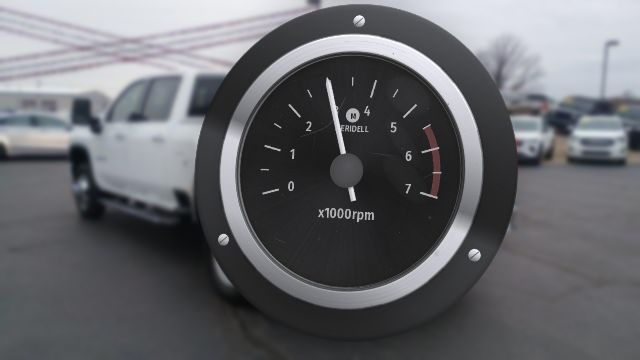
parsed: 3000 rpm
